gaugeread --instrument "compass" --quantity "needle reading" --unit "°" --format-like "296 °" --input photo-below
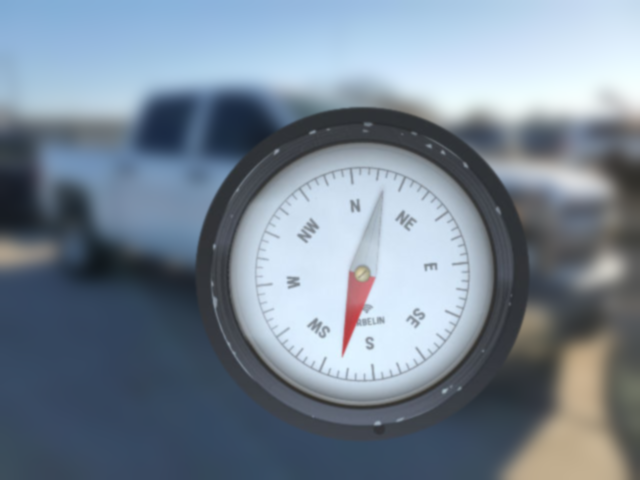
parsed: 200 °
